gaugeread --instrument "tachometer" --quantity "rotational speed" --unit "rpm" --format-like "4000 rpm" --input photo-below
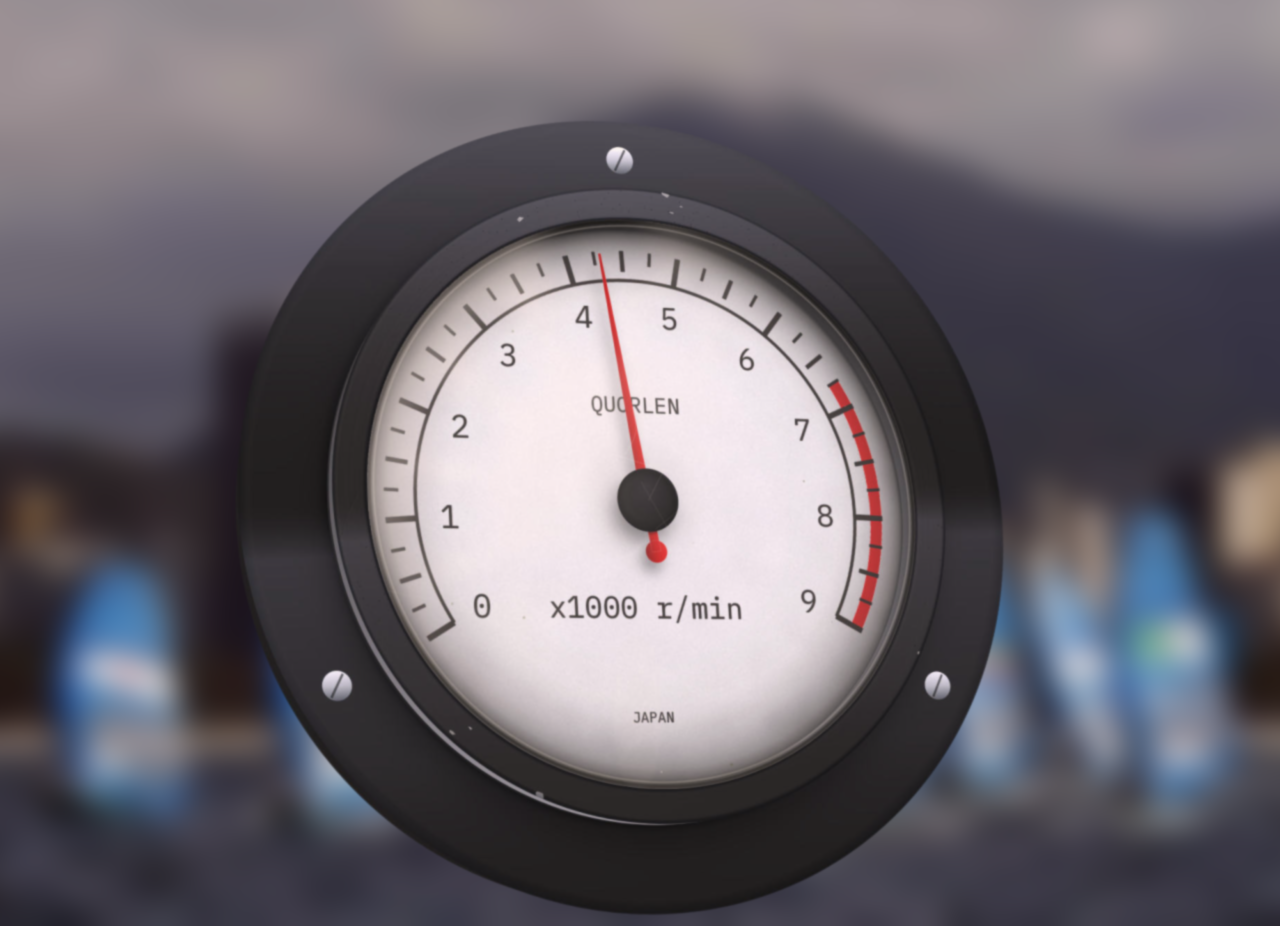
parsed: 4250 rpm
